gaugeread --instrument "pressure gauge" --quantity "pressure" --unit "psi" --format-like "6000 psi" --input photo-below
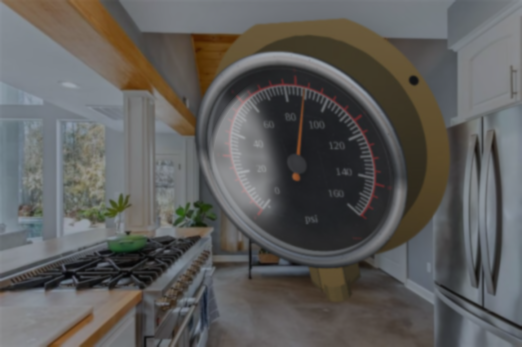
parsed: 90 psi
